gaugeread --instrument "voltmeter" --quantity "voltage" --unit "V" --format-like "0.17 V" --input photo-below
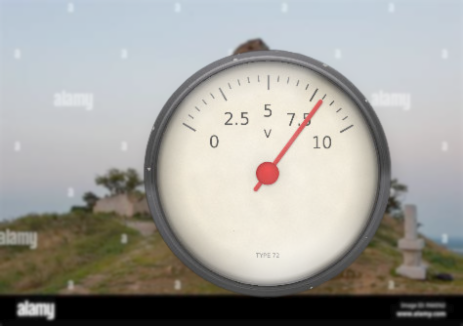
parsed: 8 V
